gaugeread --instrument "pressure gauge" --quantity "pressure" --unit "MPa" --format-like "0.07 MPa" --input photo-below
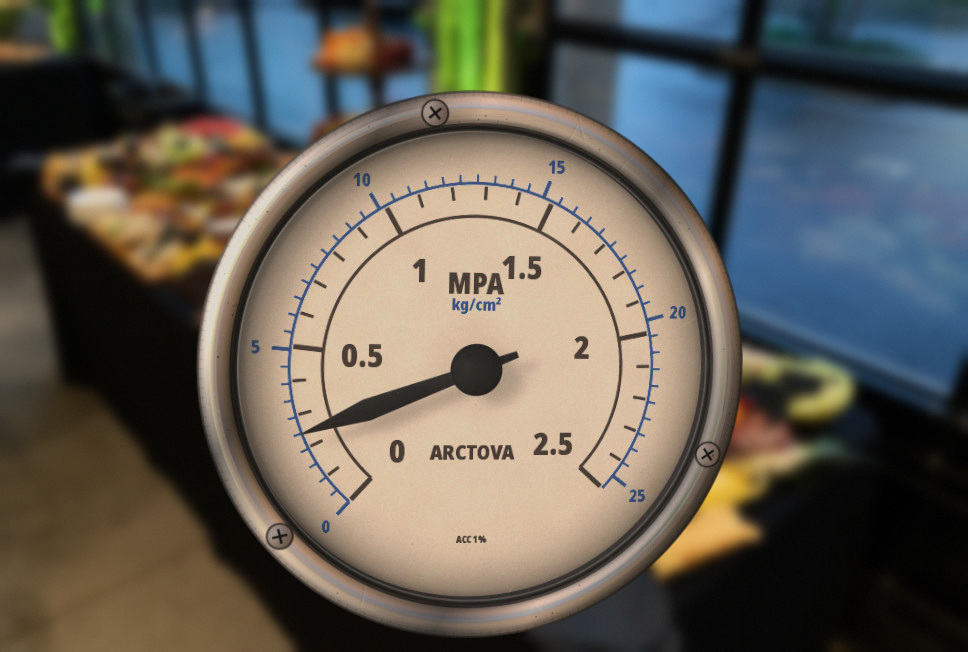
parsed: 0.25 MPa
